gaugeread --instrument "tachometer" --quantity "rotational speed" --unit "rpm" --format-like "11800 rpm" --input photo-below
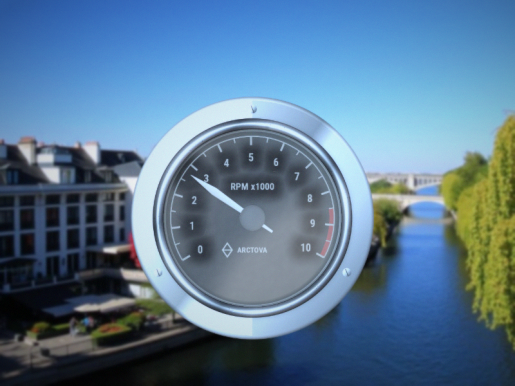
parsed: 2750 rpm
